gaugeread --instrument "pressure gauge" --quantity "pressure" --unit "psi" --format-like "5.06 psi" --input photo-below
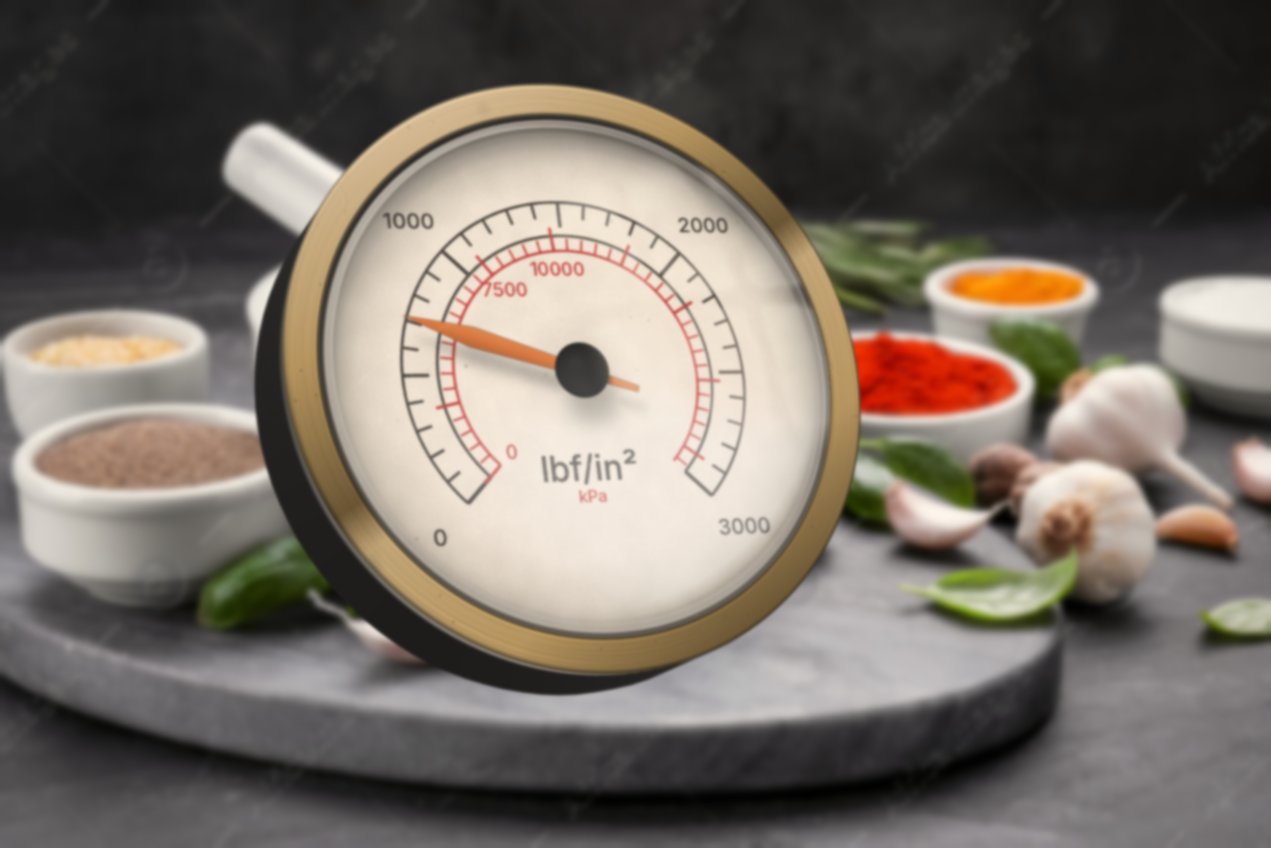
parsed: 700 psi
